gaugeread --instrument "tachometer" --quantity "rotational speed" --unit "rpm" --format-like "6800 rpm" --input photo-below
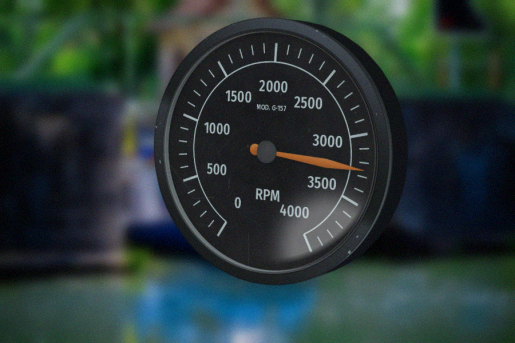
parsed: 3250 rpm
